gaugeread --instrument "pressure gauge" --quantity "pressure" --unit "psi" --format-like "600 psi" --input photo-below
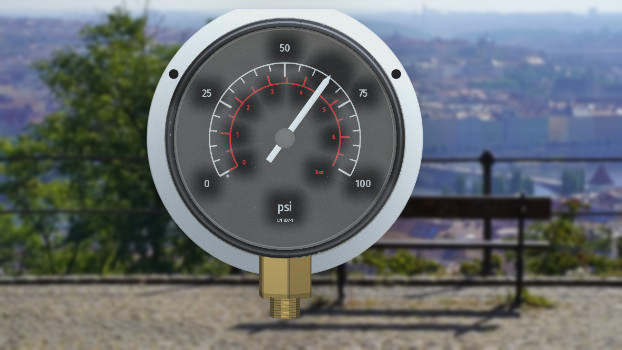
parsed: 65 psi
